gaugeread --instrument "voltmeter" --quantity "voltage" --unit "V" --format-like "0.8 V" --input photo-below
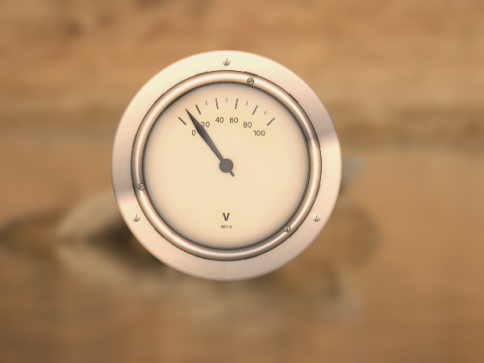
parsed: 10 V
